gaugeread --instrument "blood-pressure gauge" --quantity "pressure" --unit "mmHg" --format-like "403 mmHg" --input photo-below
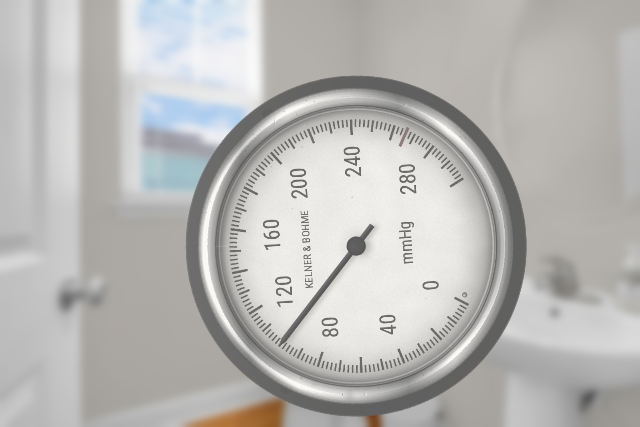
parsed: 100 mmHg
